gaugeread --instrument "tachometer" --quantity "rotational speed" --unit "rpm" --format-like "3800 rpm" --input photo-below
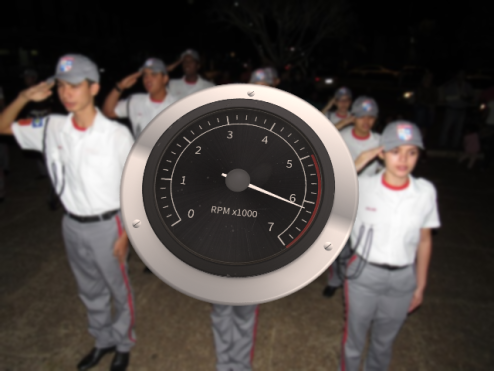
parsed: 6200 rpm
